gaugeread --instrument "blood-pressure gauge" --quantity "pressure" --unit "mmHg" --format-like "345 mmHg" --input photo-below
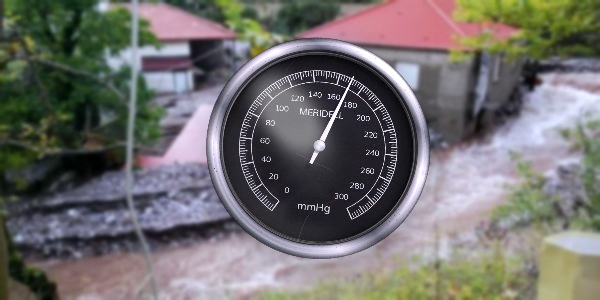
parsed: 170 mmHg
